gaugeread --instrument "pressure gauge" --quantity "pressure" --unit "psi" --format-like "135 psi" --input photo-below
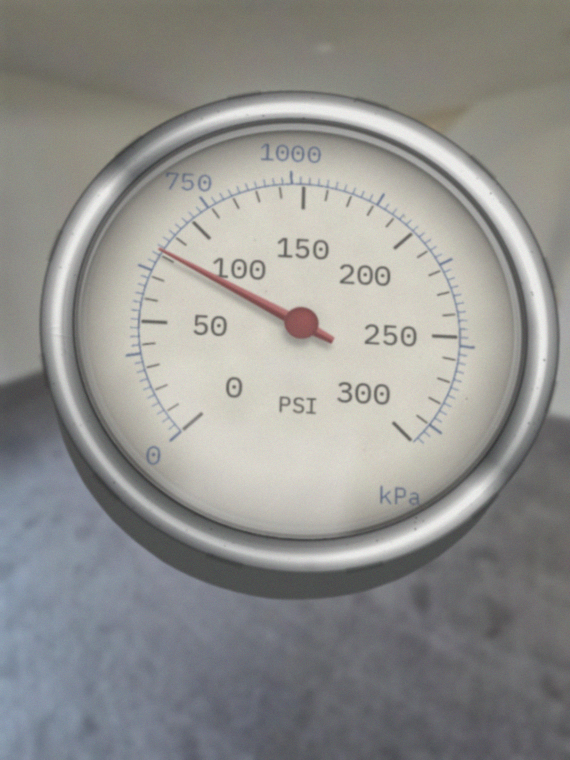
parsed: 80 psi
